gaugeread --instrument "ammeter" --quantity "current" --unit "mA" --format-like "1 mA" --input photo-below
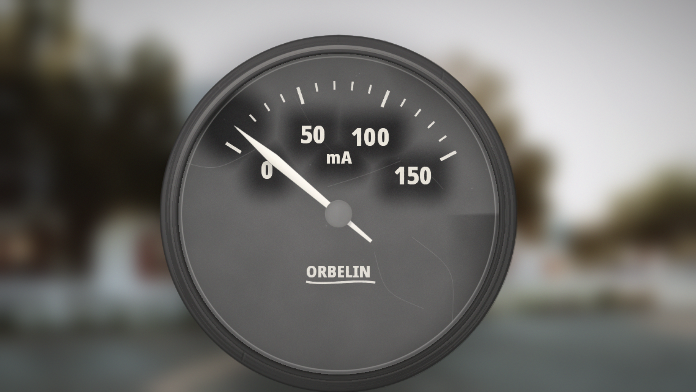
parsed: 10 mA
